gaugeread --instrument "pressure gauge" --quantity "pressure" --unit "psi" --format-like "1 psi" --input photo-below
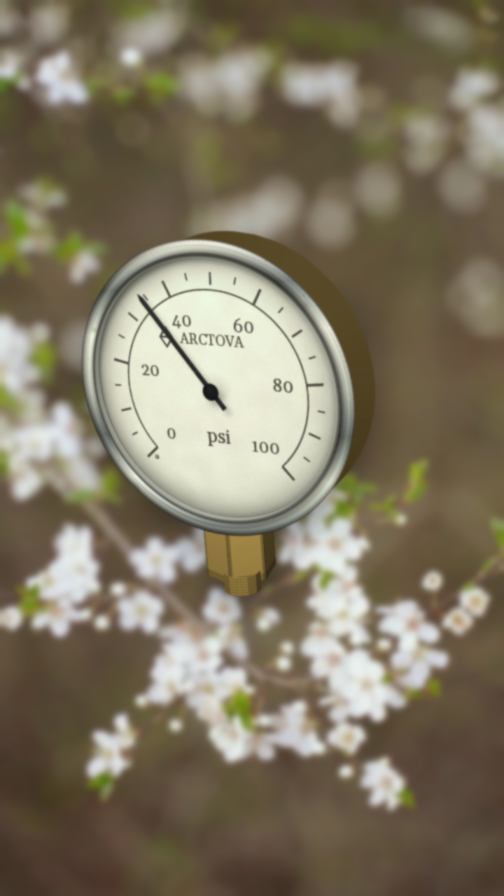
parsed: 35 psi
